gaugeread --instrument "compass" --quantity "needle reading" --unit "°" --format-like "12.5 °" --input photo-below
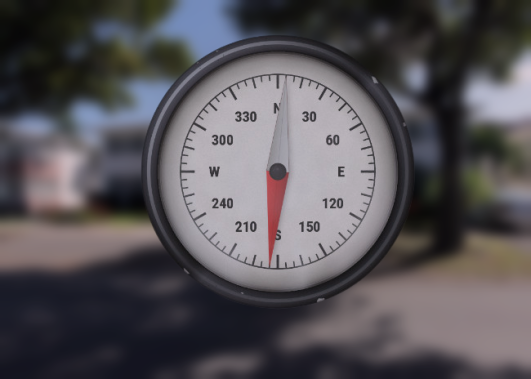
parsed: 185 °
